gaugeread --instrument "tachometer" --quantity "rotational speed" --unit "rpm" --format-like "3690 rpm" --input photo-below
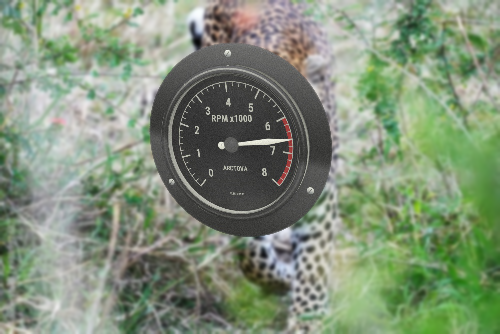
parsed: 6600 rpm
